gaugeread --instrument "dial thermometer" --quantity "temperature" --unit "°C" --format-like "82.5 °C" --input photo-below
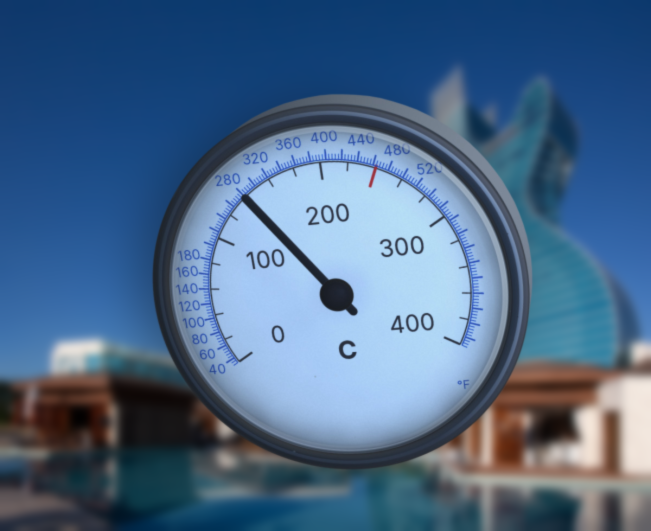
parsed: 140 °C
